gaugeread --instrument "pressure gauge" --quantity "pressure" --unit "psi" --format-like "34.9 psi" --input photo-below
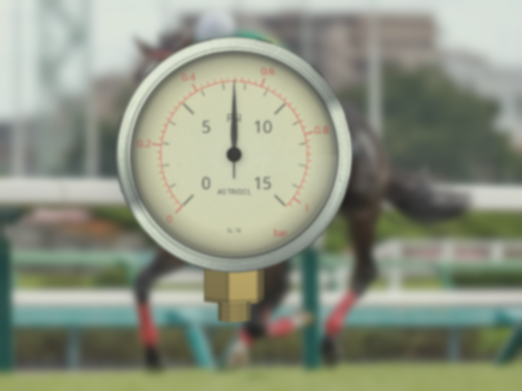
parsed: 7.5 psi
